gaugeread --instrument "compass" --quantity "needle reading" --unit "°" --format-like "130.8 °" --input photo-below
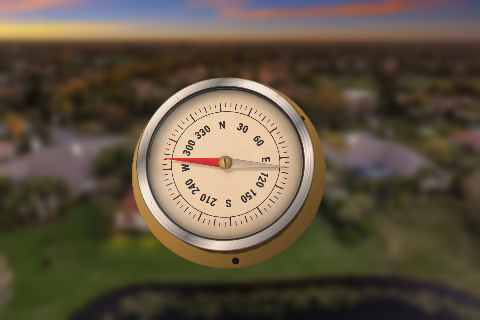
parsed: 280 °
